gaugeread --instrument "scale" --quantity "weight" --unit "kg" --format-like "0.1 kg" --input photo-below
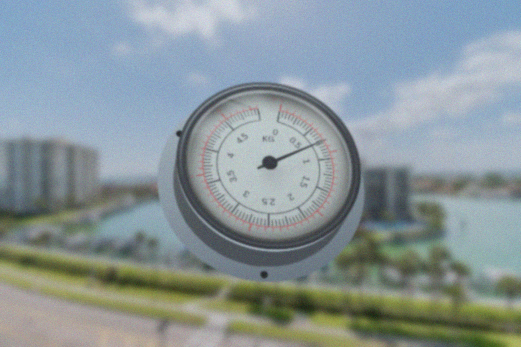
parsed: 0.75 kg
